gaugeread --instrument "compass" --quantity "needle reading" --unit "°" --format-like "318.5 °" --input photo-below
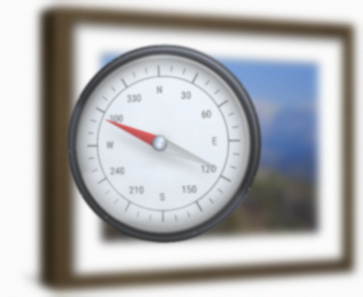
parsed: 295 °
